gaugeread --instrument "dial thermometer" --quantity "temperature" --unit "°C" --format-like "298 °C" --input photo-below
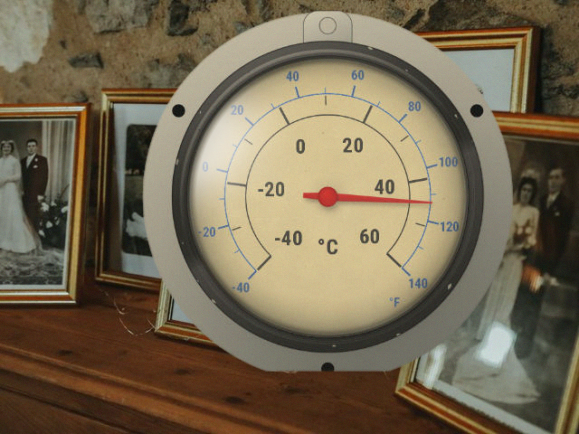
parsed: 45 °C
